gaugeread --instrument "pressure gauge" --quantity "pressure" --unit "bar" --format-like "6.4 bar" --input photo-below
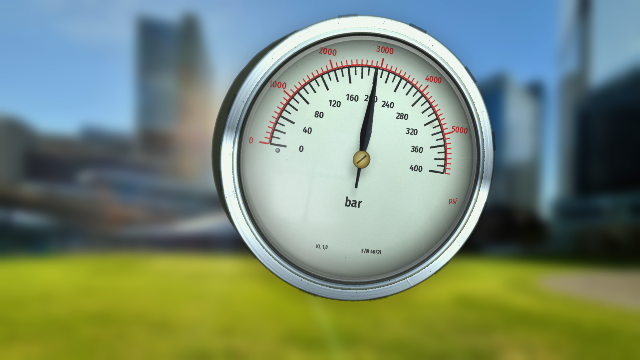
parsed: 200 bar
